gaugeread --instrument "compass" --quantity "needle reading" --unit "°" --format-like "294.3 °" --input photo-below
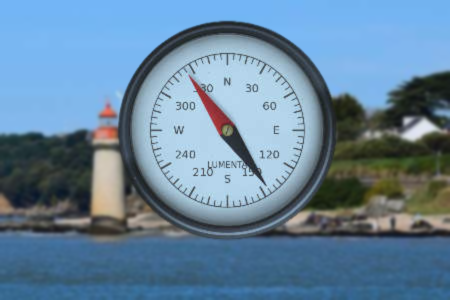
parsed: 325 °
